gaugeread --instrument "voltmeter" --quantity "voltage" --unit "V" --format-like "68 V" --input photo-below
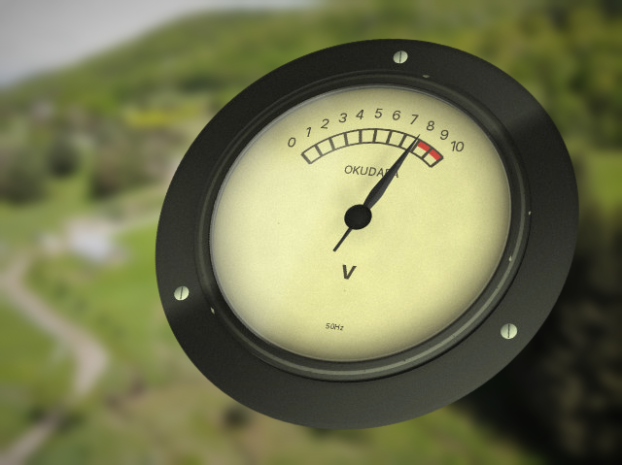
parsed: 8 V
